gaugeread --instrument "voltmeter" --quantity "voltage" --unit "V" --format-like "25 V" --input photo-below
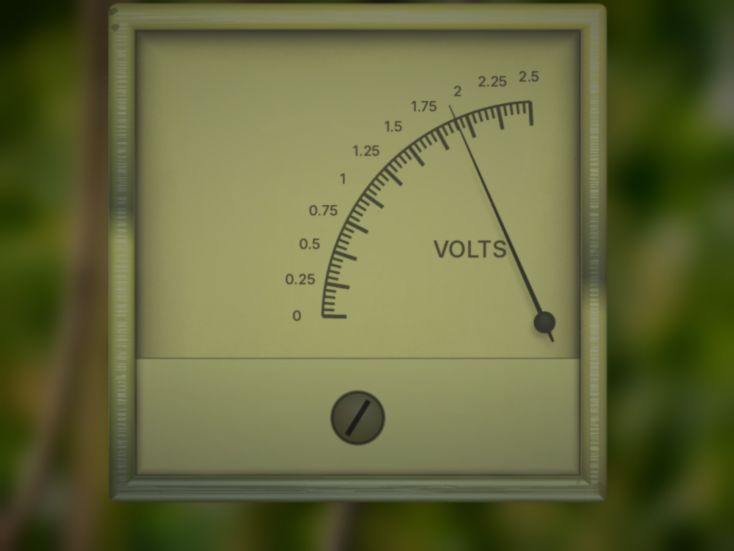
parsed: 1.9 V
